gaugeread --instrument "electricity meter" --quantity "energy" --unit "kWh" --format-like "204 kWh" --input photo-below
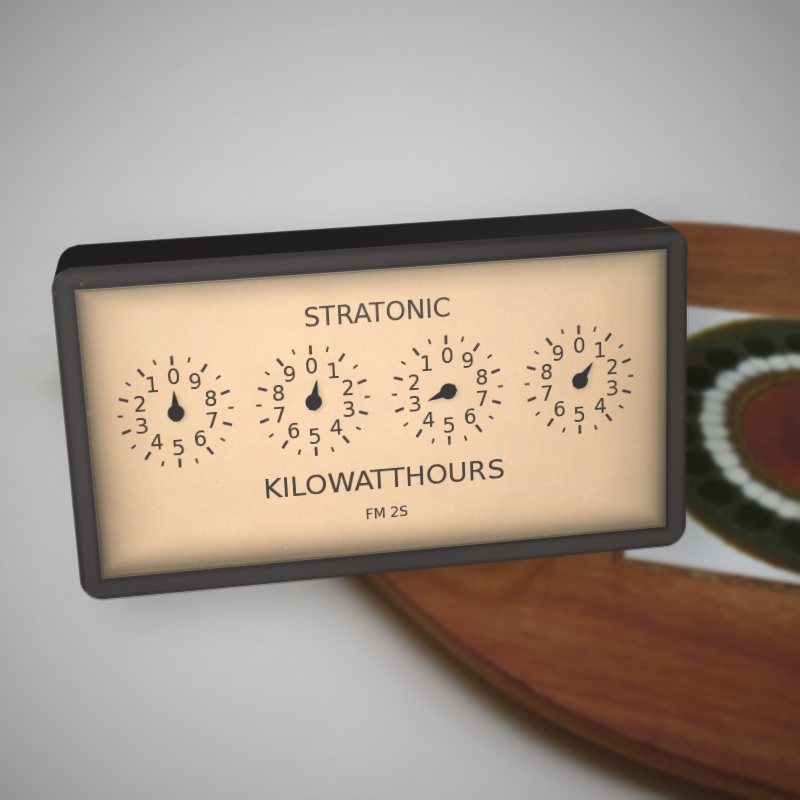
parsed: 31 kWh
